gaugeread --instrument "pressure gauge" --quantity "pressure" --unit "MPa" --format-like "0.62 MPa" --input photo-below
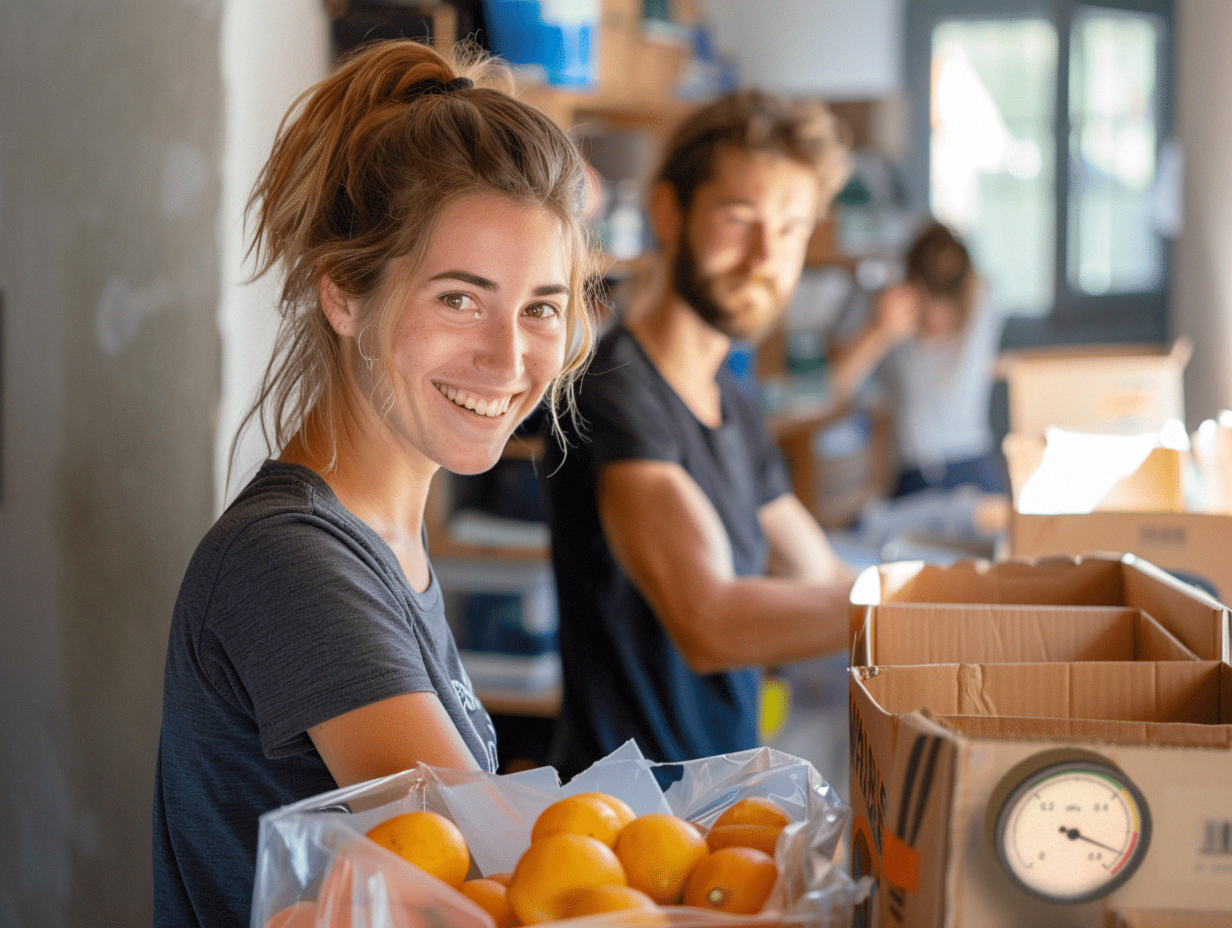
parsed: 0.55 MPa
